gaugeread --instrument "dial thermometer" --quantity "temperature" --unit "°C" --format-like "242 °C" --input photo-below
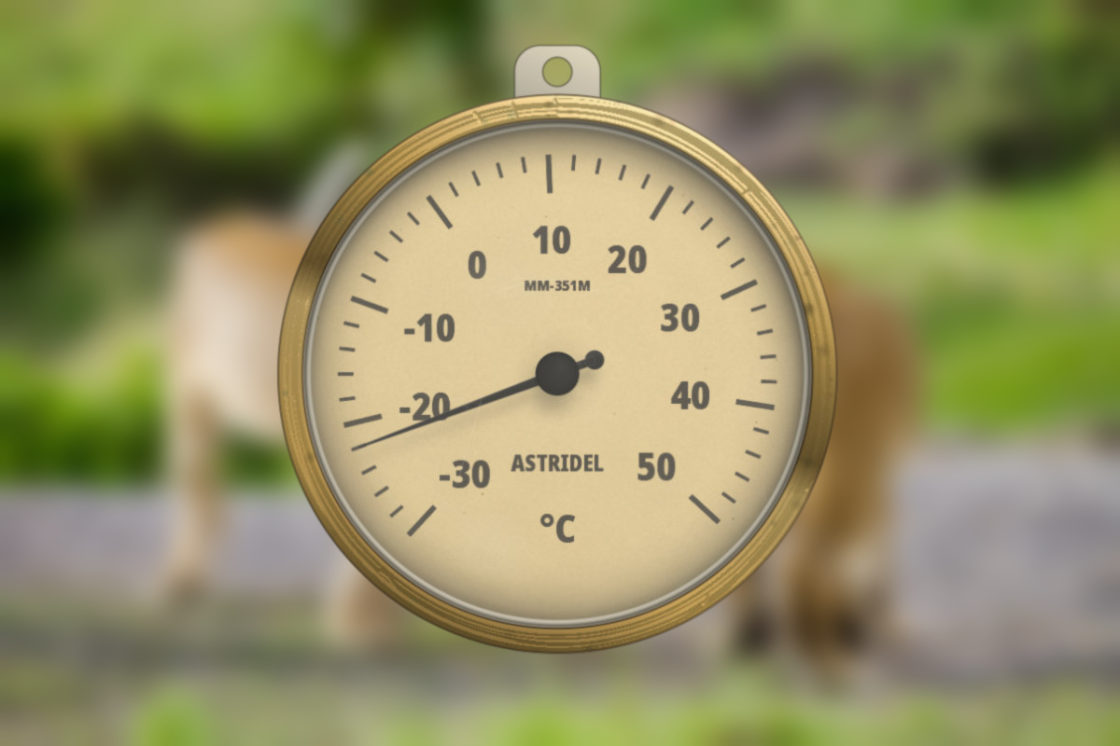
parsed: -22 °C
